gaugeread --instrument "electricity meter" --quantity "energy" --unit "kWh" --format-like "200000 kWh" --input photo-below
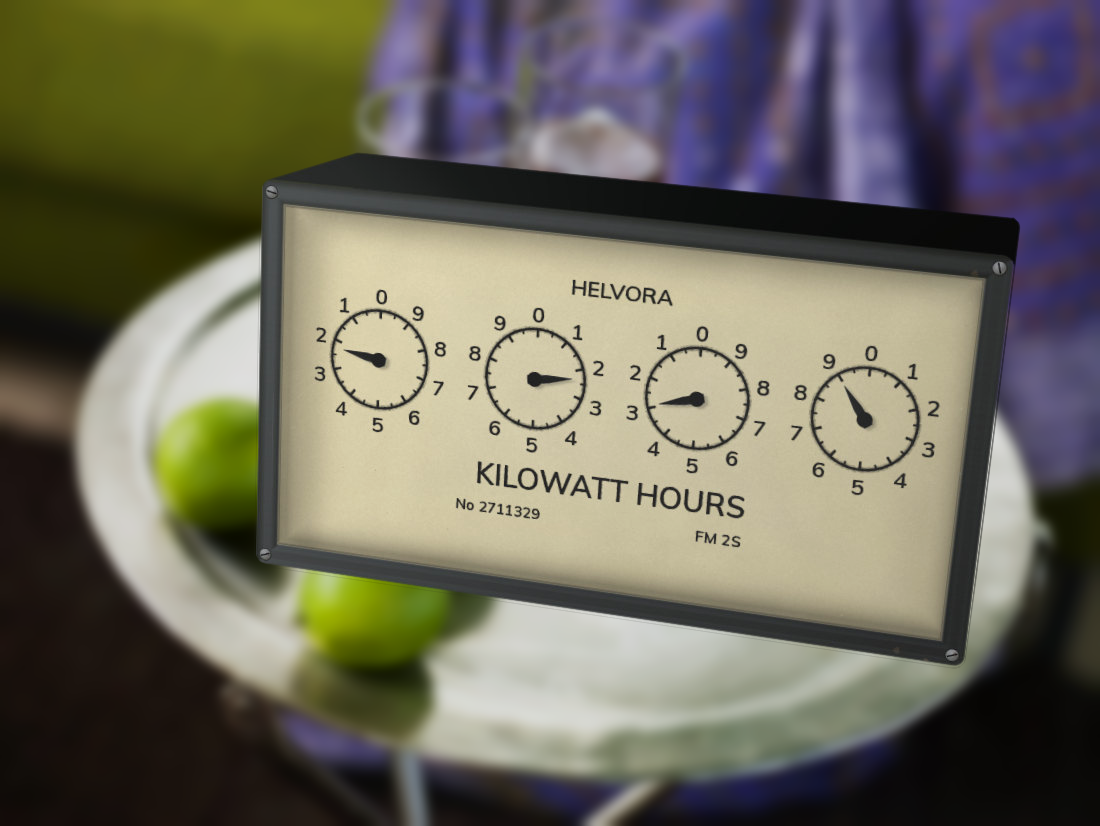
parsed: 2229 kWh
